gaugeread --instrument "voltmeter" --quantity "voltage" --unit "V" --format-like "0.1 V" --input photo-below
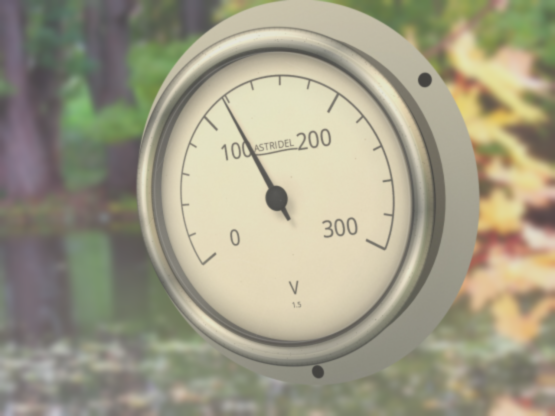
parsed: 120 V
